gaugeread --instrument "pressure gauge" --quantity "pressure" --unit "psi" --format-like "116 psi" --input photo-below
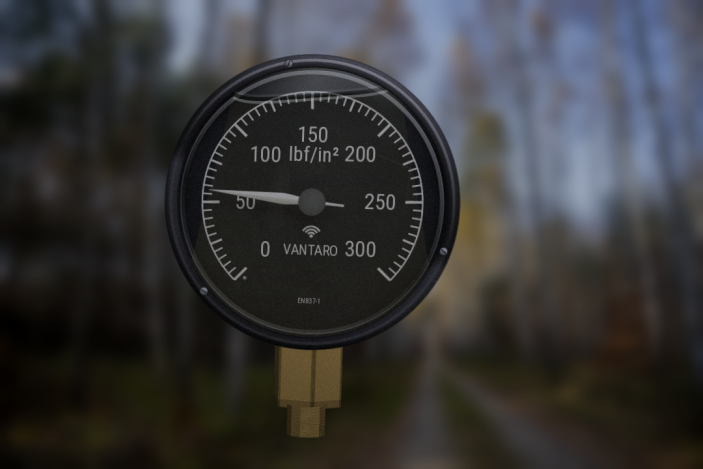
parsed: 57.5 psi
